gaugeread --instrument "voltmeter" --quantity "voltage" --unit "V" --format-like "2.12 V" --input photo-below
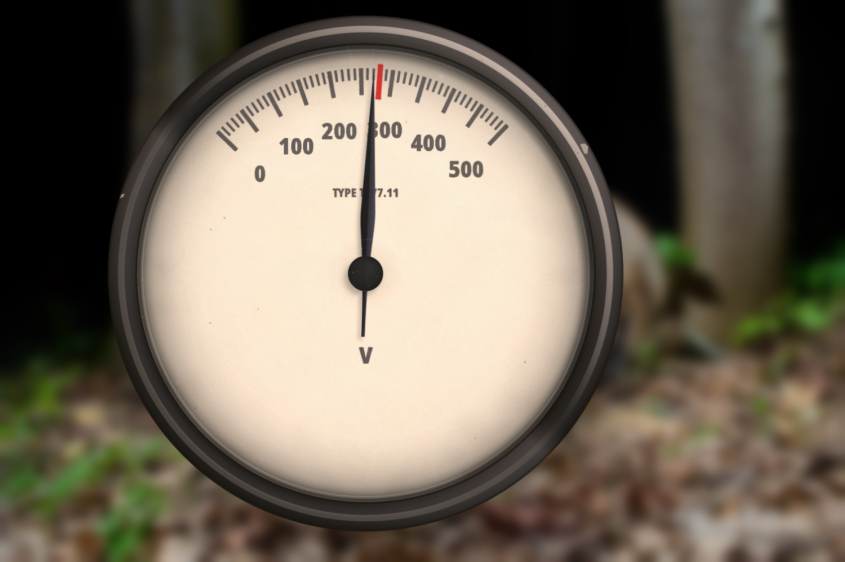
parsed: 270 V
